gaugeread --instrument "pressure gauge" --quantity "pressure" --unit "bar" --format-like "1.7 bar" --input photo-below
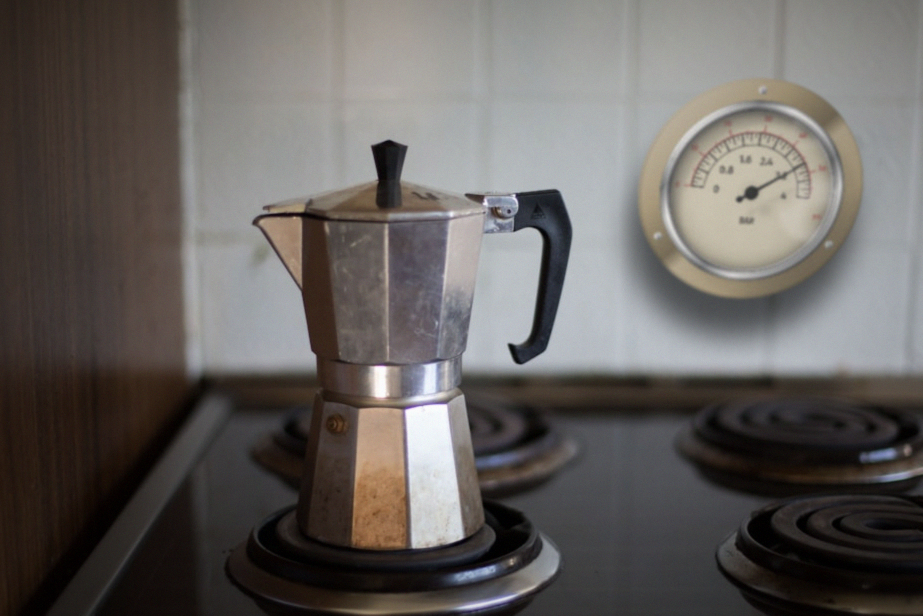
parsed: 3.2 bar
